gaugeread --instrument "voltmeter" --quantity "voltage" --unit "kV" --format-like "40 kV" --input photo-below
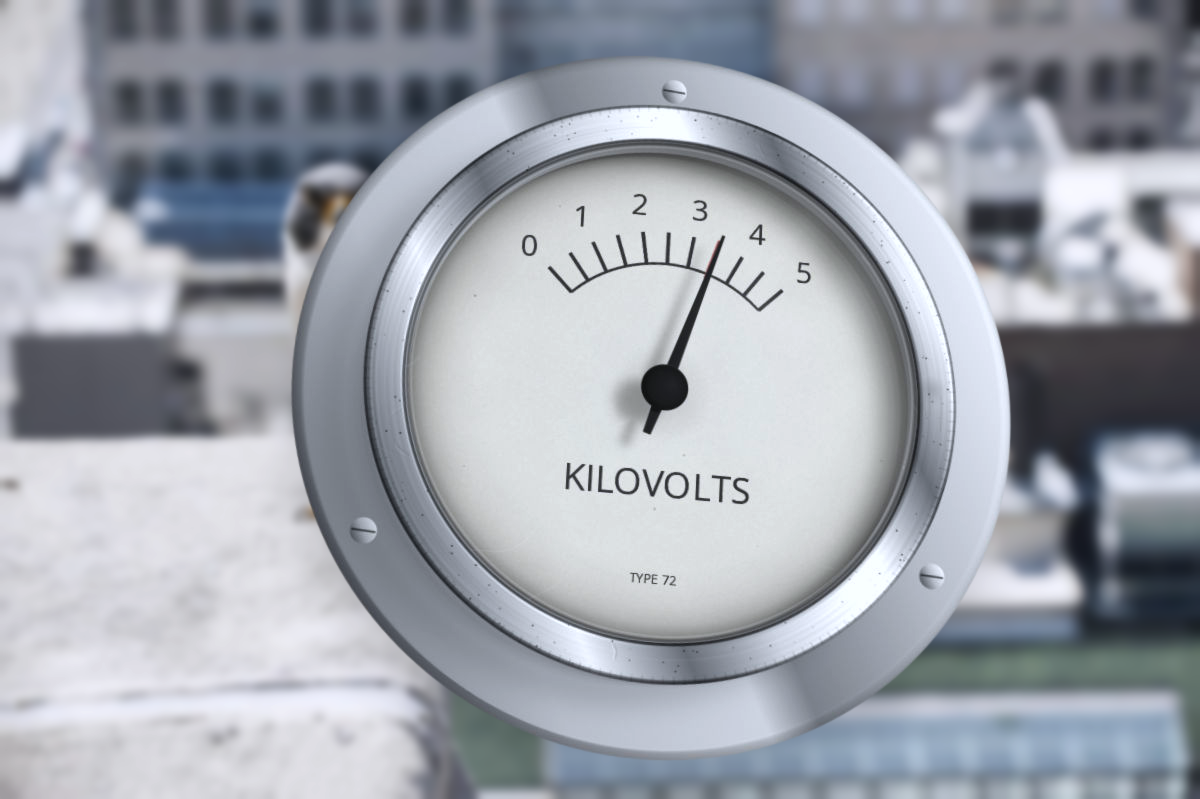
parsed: 3.5 kV
